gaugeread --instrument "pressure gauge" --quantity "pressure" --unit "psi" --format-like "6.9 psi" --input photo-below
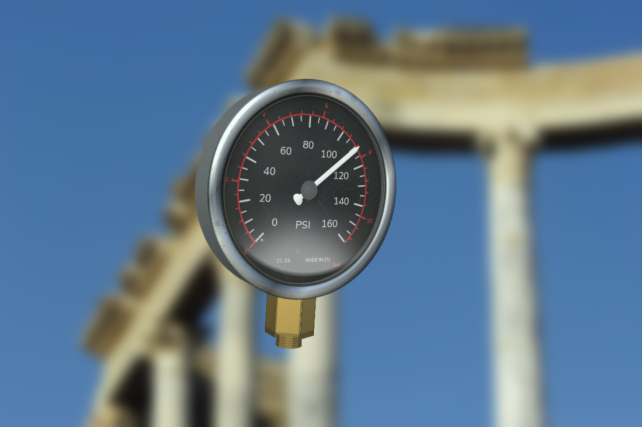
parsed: 110 psi
